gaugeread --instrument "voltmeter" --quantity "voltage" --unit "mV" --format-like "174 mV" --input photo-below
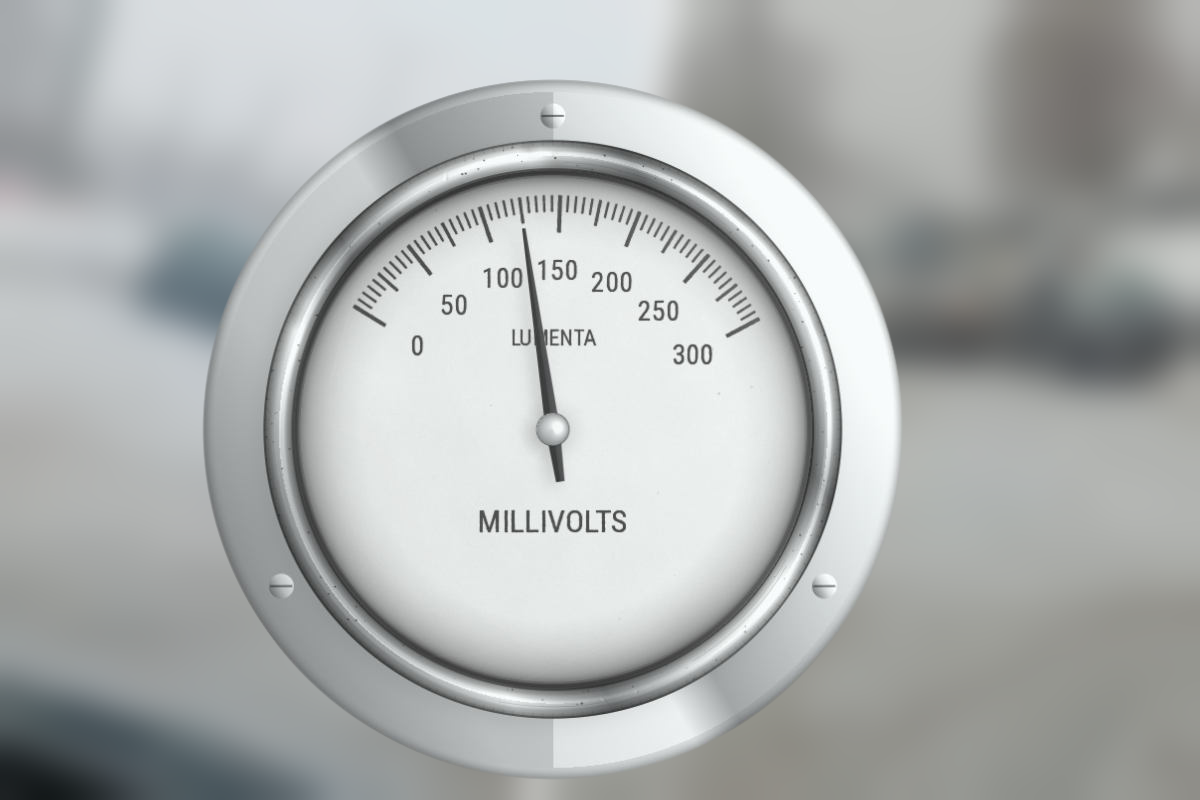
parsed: 125 mV
